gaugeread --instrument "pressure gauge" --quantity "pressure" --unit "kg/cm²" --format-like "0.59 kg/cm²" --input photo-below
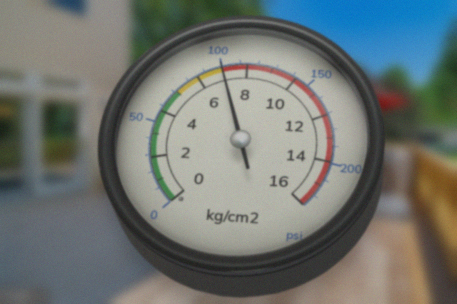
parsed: 7 kg/cm²
